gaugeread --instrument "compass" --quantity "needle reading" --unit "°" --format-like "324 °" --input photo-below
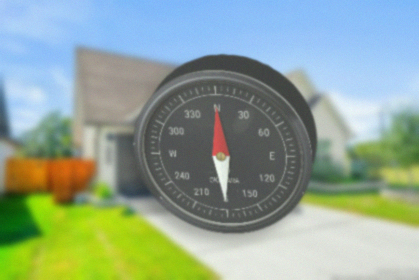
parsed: 0 °
